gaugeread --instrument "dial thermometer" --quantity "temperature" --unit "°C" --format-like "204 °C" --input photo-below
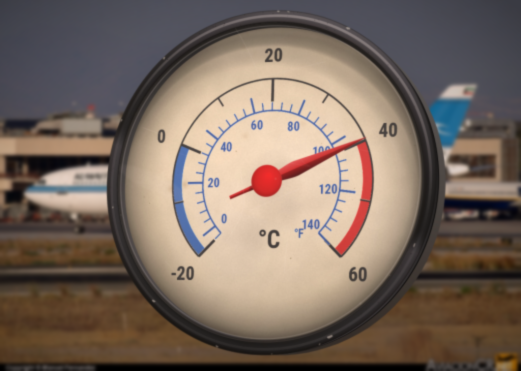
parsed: 40 °C
